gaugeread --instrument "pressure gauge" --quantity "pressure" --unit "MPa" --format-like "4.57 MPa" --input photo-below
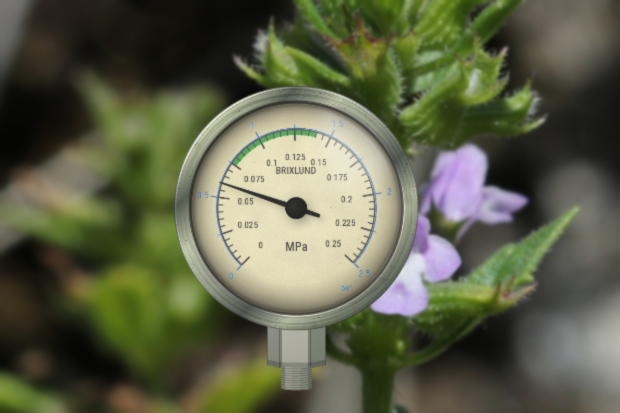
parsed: 0.06 MPa
